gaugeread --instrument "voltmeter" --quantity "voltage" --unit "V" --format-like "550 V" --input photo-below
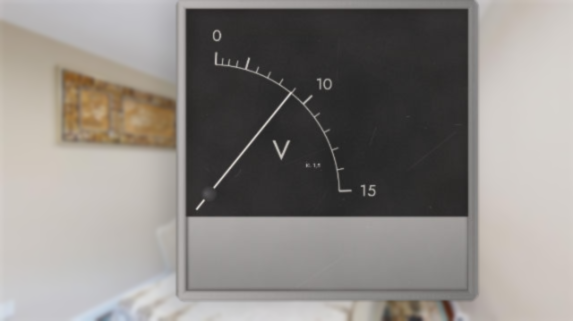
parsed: 9 V
